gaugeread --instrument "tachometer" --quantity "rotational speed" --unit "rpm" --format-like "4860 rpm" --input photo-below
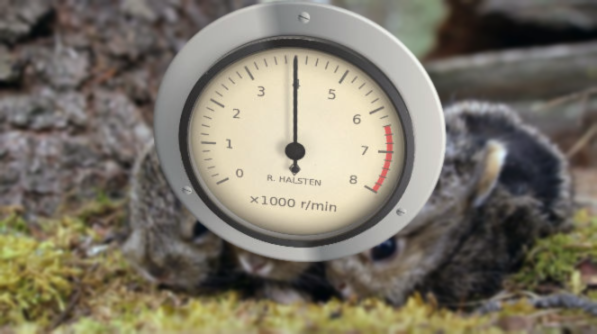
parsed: 4000 rpm
